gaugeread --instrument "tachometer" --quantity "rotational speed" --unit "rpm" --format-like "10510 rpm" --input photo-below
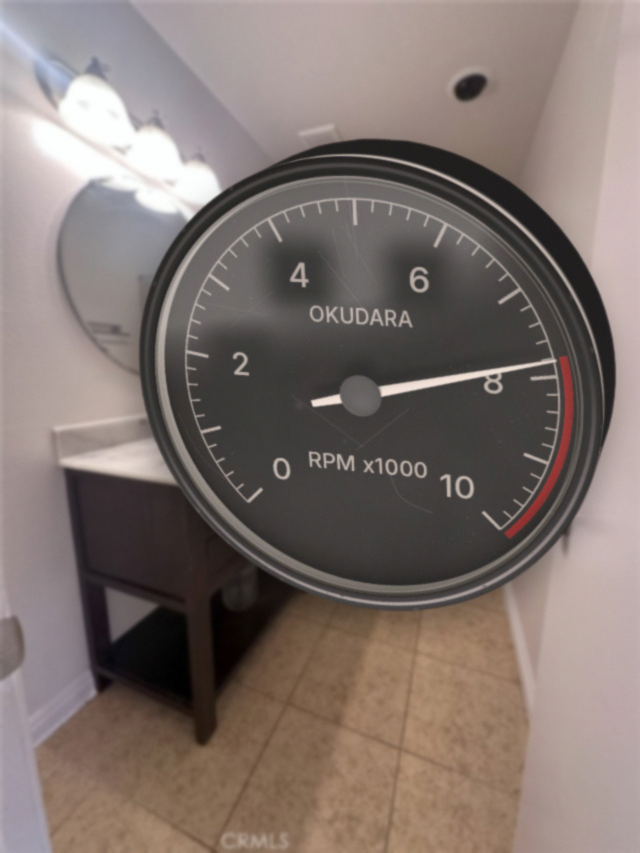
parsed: 7800 rpm
